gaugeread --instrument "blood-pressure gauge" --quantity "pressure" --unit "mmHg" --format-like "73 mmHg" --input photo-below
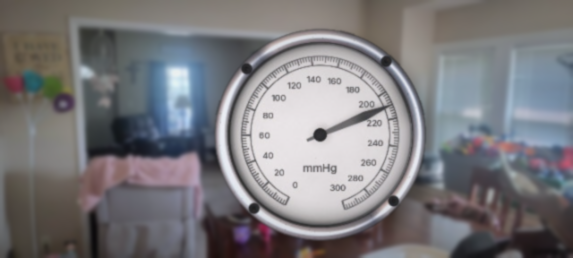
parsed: 210 mmHg
